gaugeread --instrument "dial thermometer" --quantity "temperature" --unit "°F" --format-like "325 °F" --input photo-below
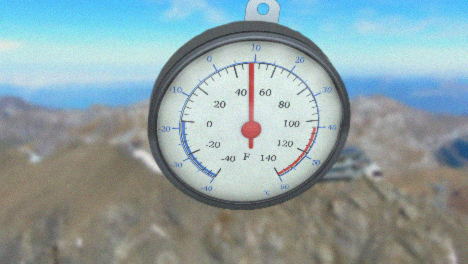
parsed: 48 °F
